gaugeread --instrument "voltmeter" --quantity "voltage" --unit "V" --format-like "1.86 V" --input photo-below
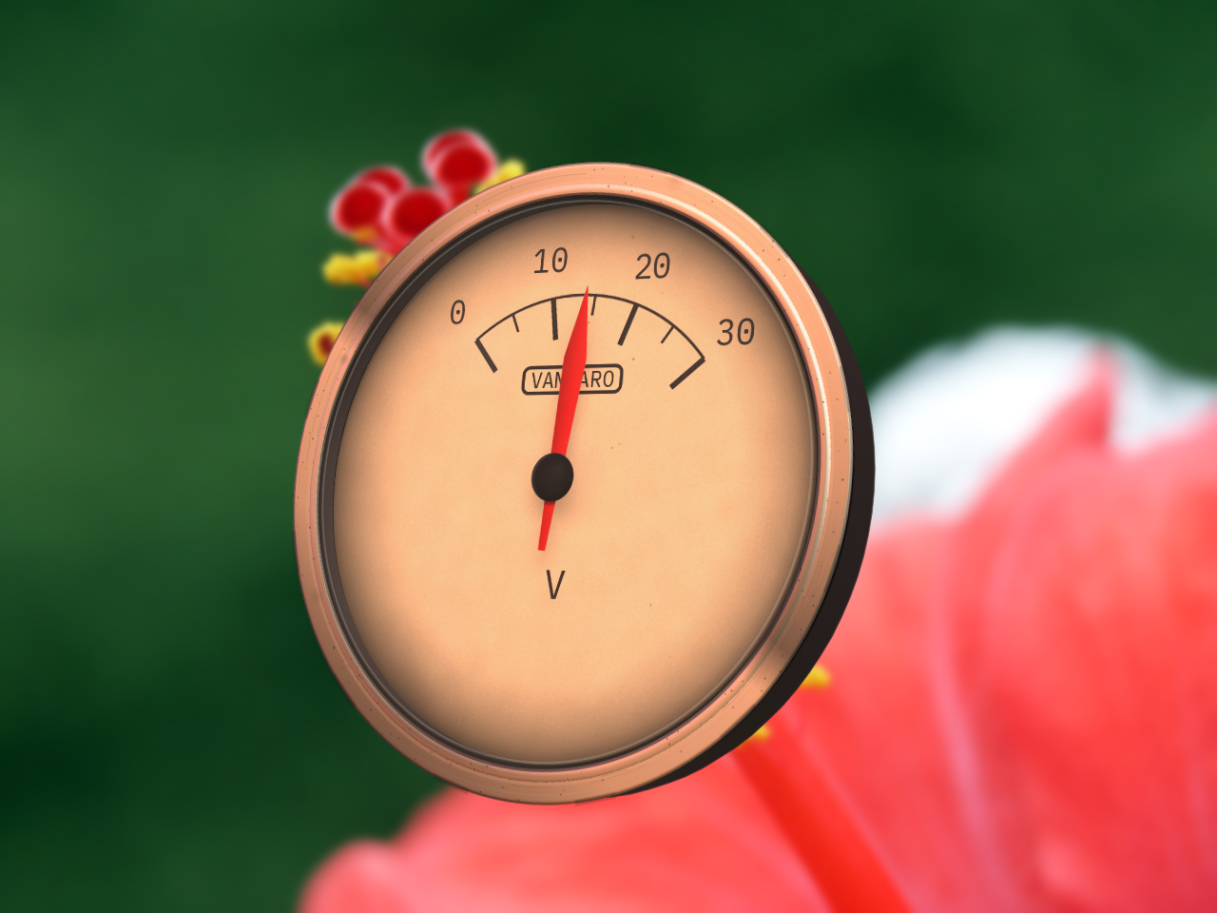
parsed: 15 V
